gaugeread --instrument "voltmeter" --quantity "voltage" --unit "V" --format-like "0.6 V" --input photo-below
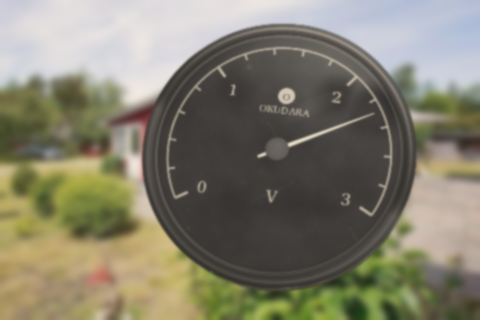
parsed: 2.3 V
